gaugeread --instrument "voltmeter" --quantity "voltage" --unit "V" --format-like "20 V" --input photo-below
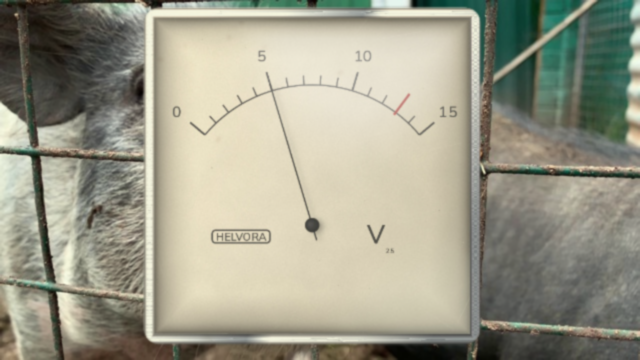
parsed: 5 V
